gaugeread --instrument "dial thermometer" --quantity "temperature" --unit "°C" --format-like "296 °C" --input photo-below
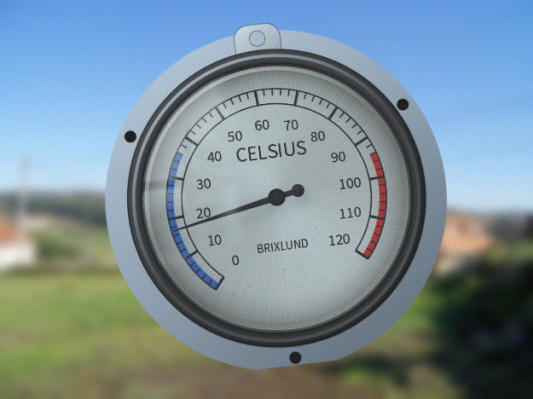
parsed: 17 °C
